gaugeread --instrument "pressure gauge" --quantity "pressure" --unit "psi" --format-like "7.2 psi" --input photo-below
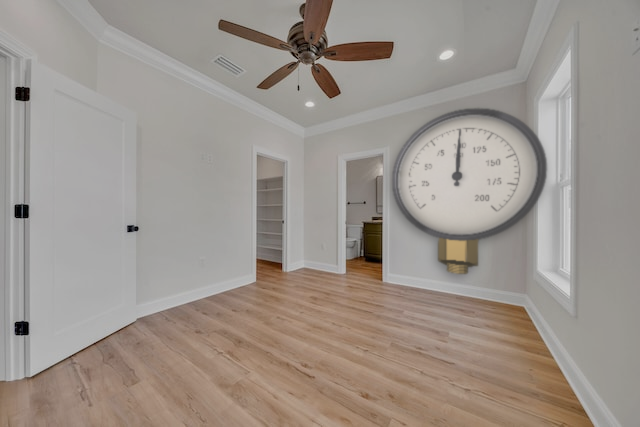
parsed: 100 psi
